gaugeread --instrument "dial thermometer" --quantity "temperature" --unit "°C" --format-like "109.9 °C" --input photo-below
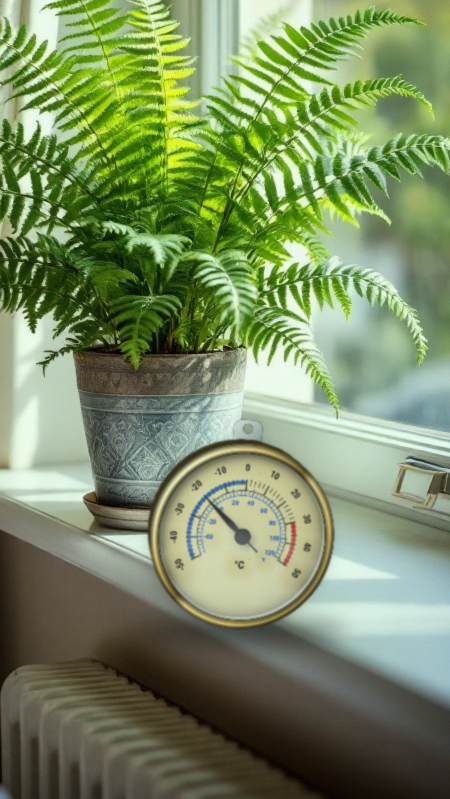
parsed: -20 °C
